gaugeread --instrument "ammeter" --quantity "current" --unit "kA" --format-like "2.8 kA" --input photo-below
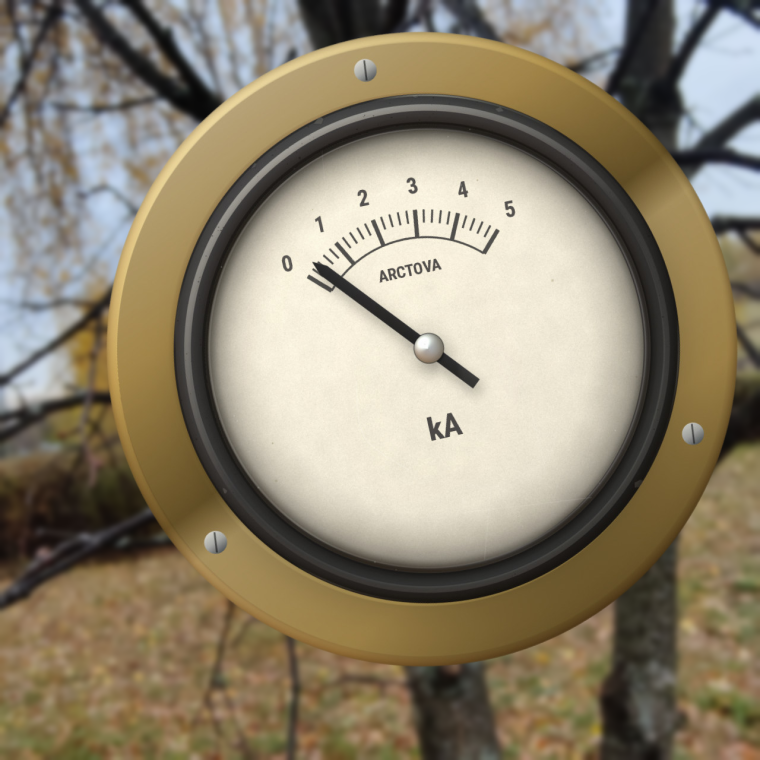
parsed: 0.3 kA
